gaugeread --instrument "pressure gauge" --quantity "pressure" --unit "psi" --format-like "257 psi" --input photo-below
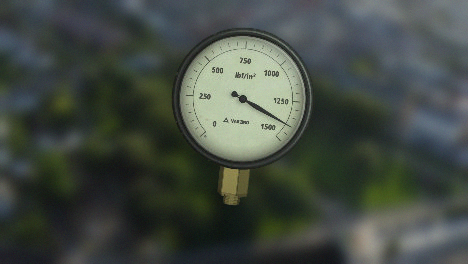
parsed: 1400 psi
